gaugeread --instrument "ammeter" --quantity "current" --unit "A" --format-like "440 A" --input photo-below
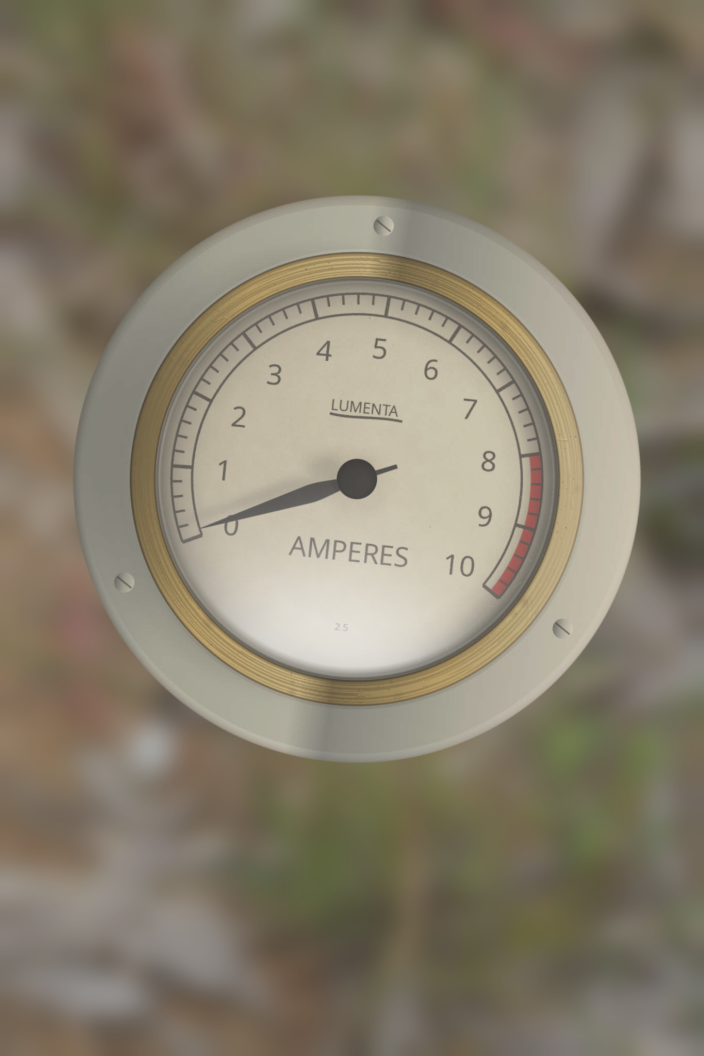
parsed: 0.1 A
